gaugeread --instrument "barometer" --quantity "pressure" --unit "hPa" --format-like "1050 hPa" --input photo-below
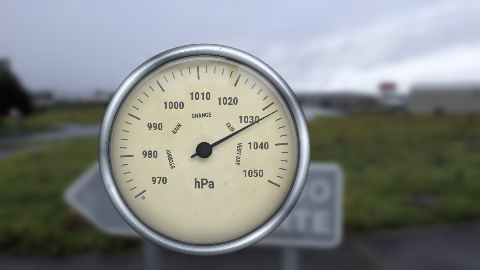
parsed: 1032 hPa
